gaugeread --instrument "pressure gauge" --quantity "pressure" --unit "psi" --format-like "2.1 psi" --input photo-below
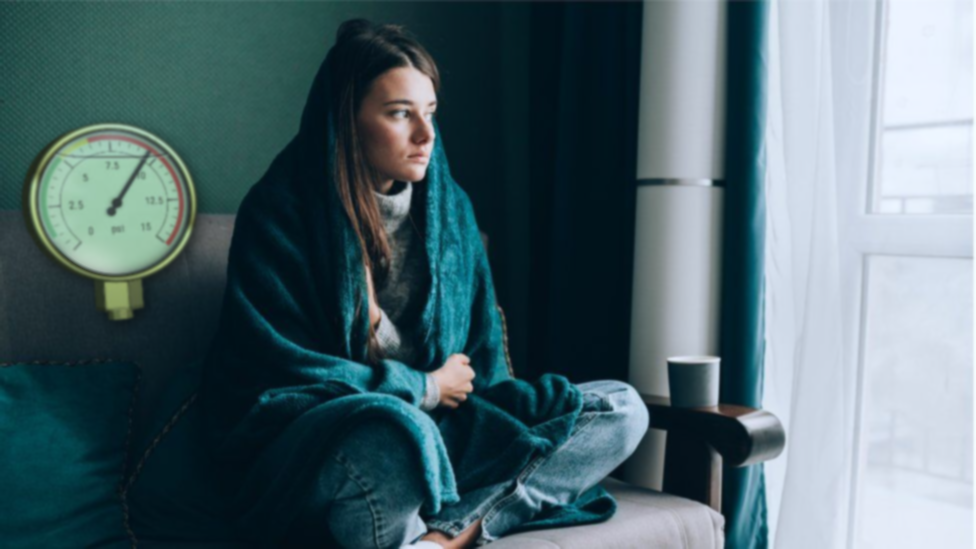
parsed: 9.5 psi
